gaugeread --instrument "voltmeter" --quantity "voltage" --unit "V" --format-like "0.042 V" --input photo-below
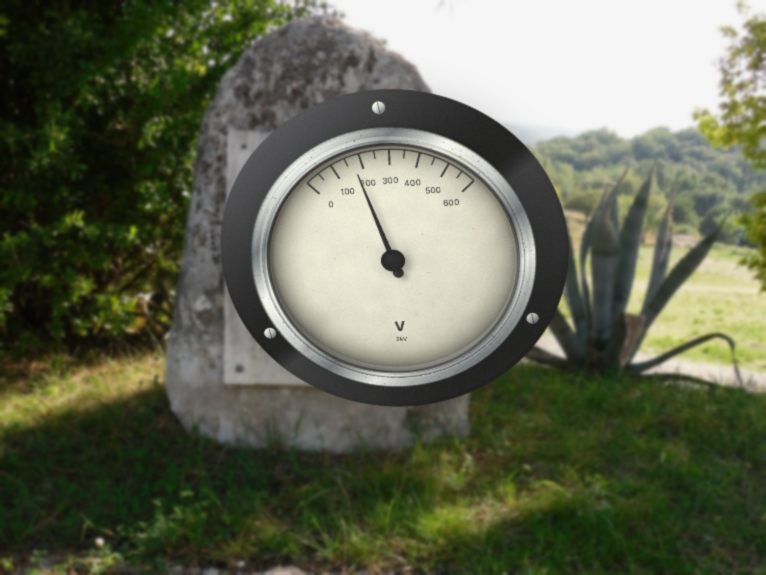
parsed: 175 V
